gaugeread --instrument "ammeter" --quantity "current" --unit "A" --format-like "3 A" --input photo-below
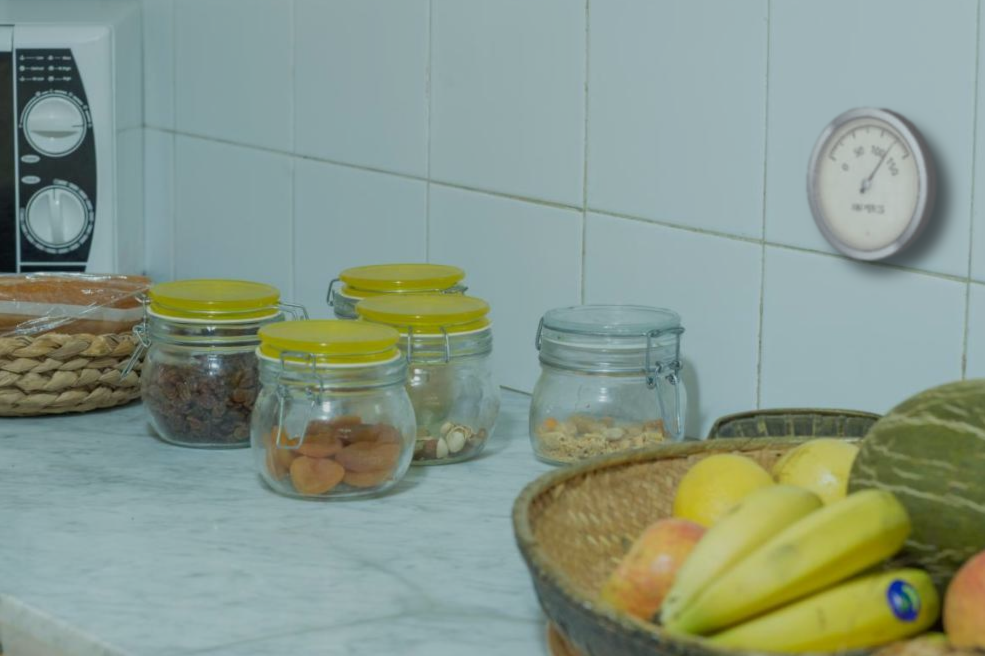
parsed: 125 A
